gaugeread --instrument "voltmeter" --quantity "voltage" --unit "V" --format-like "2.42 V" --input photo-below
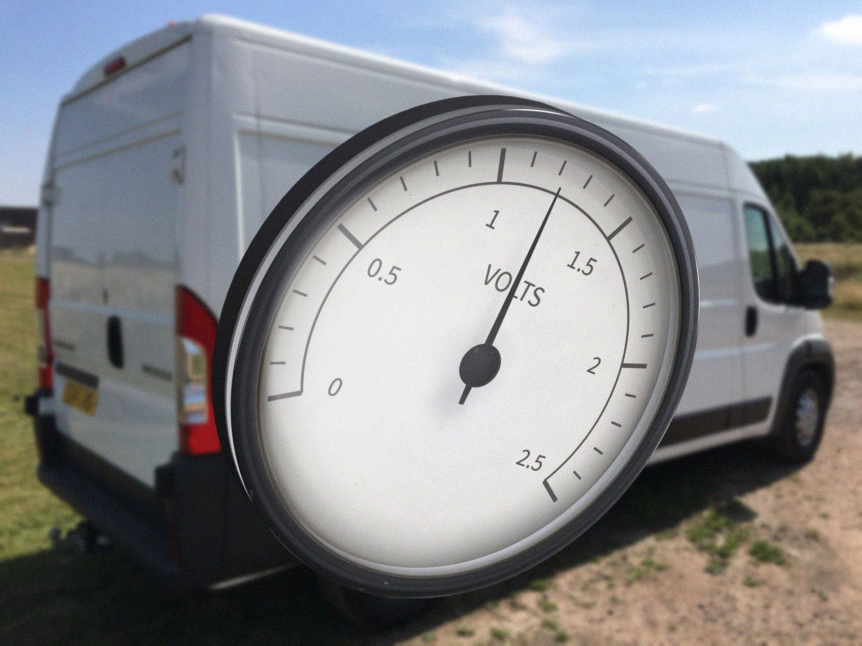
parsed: 1.2 V
